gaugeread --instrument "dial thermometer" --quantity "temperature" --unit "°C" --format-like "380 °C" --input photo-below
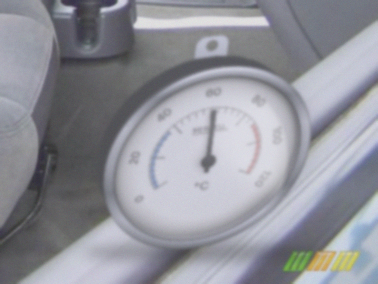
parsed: 60 °C
